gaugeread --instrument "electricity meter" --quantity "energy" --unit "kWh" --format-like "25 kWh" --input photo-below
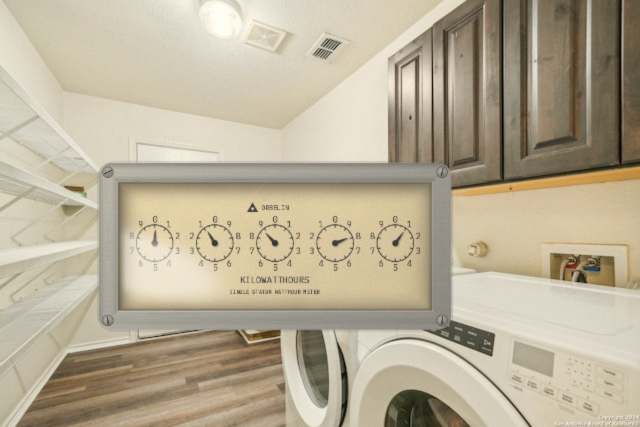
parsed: 881 kWh
